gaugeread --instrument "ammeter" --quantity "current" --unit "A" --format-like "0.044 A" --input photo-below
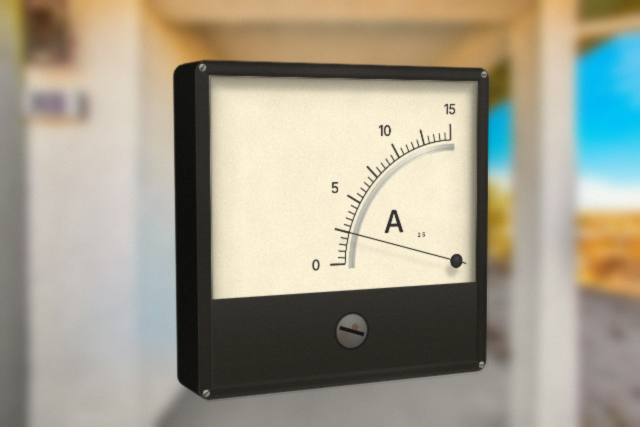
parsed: 2.5 A
